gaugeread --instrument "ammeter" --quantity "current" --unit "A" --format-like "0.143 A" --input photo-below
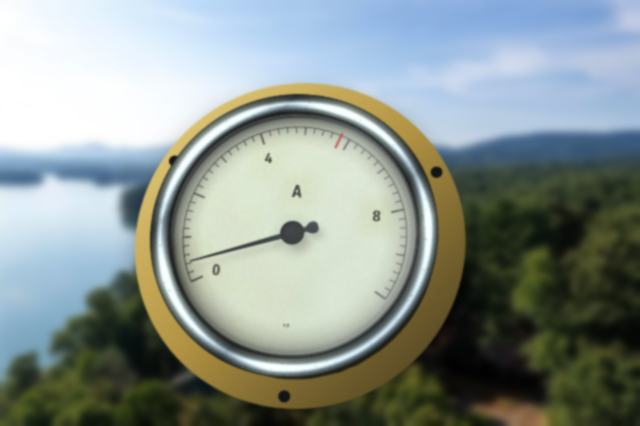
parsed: 0.4 A
